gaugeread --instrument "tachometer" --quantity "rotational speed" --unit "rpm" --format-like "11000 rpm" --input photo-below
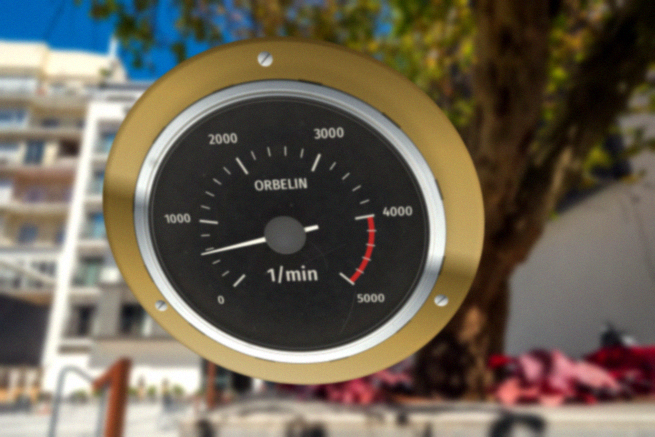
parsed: 600 rpm
